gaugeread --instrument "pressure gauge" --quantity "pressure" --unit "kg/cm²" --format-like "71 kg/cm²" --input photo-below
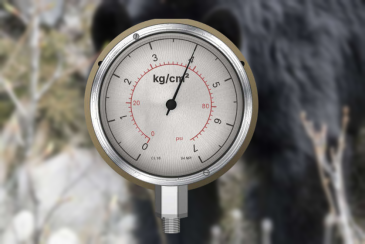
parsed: 4 kg/cm²
